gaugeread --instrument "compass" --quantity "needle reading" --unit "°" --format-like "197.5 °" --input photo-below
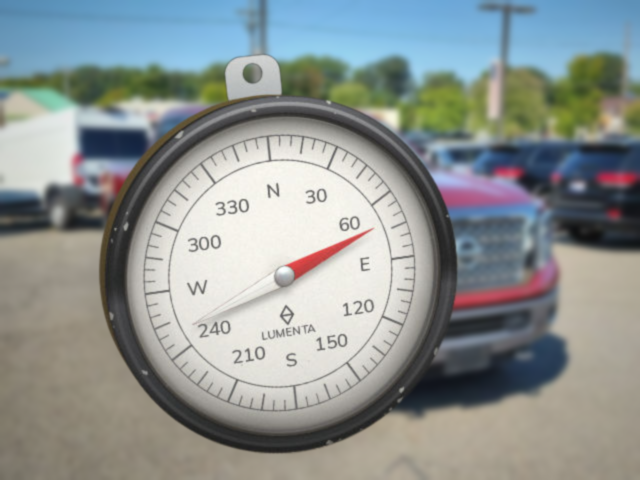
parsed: 70 °
